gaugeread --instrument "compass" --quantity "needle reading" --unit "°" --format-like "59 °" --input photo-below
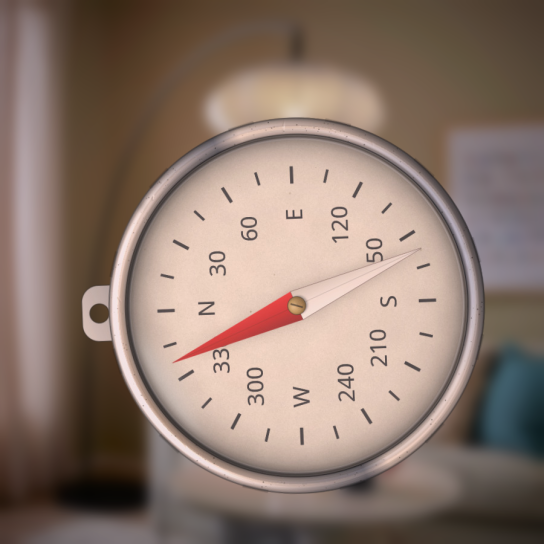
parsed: 337.5 °
